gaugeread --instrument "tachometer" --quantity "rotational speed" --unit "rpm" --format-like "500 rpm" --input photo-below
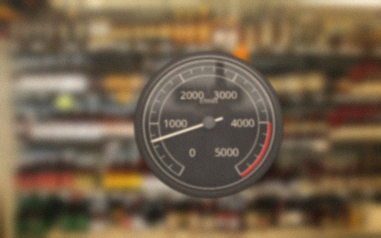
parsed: 700 rpm
